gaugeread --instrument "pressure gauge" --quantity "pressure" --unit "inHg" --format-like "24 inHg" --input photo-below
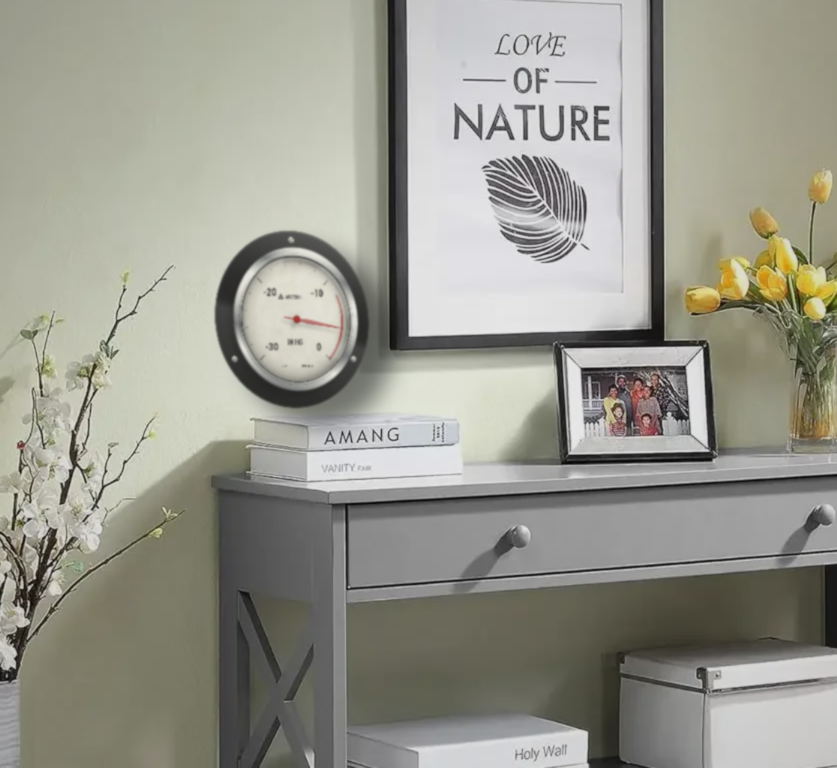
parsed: -4 inHg
